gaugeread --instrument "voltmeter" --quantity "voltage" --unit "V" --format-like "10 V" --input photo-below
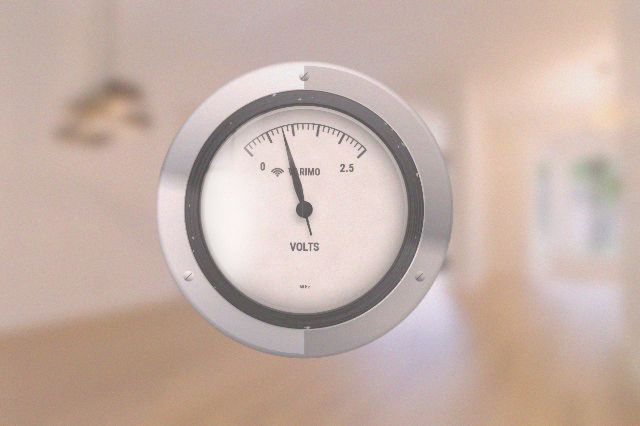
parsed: 0.8 V
